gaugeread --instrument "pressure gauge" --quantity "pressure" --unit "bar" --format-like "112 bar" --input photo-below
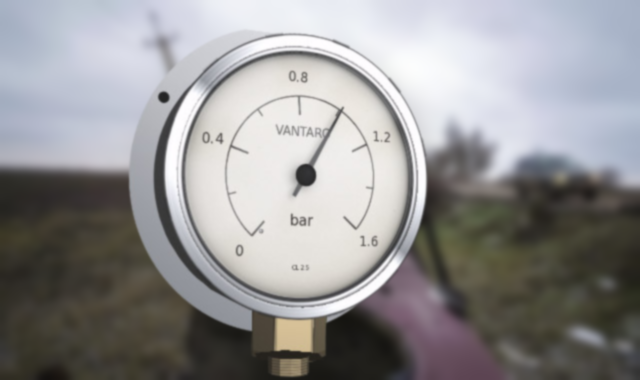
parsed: 1 bar
